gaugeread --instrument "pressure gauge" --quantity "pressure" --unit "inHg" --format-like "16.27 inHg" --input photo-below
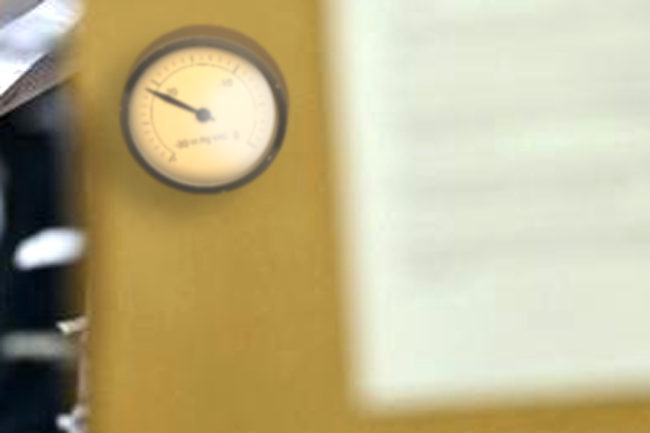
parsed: -21 inHg
